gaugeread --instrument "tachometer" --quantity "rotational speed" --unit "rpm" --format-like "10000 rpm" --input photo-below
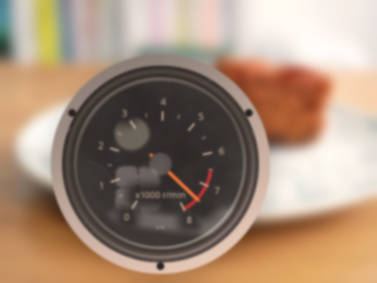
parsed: 7500 rpm
